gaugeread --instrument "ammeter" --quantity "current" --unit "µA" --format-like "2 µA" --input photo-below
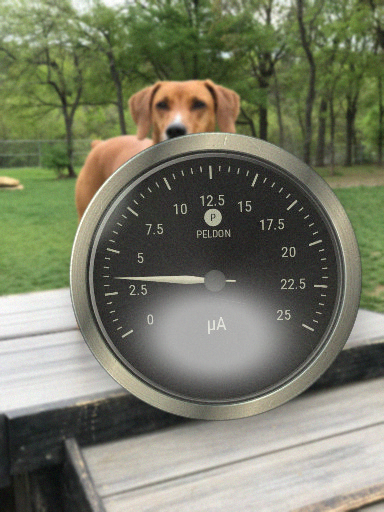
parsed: 3.5 µA
